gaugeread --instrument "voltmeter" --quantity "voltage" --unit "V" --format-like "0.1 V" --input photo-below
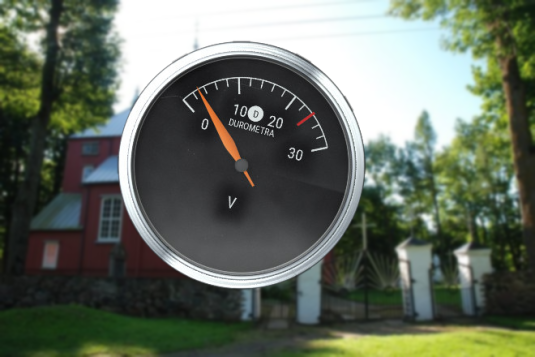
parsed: 3 V
